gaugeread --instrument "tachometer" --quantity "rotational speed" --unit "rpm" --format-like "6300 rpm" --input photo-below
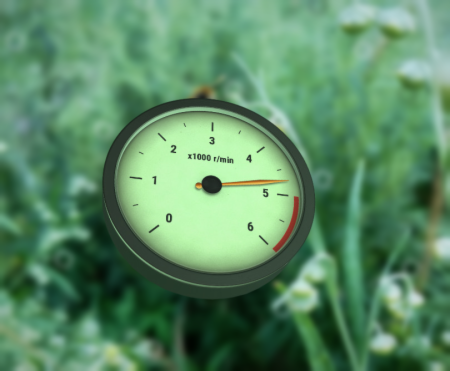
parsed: 4750 rpm
